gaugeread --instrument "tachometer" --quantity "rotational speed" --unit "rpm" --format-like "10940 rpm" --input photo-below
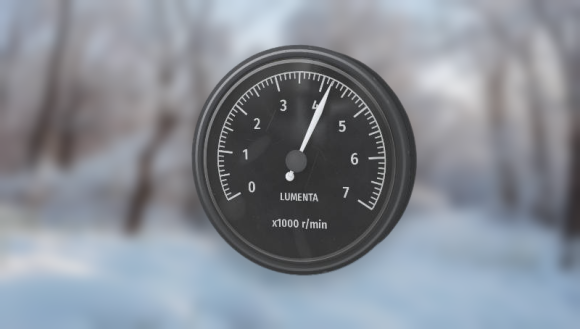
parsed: 4200 rpm
